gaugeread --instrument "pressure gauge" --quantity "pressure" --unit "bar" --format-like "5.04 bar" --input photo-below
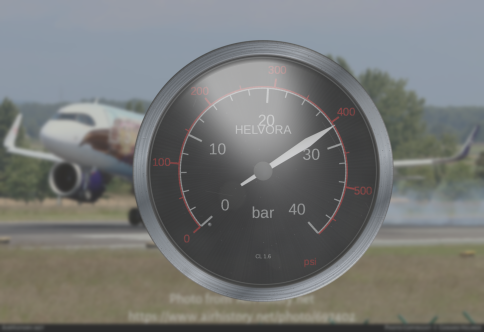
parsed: 28 bar
